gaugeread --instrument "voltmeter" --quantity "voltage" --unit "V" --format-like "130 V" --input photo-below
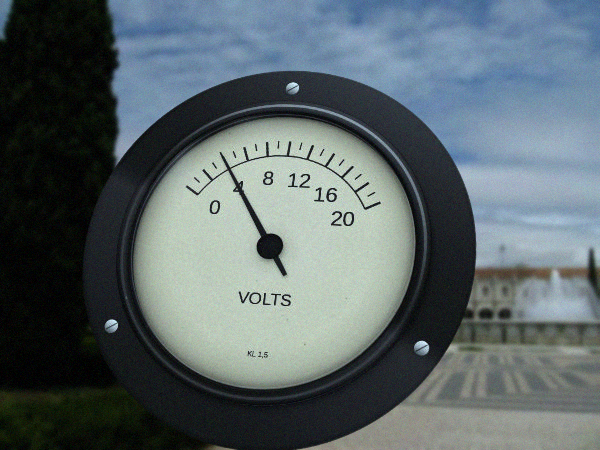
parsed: 4 V
